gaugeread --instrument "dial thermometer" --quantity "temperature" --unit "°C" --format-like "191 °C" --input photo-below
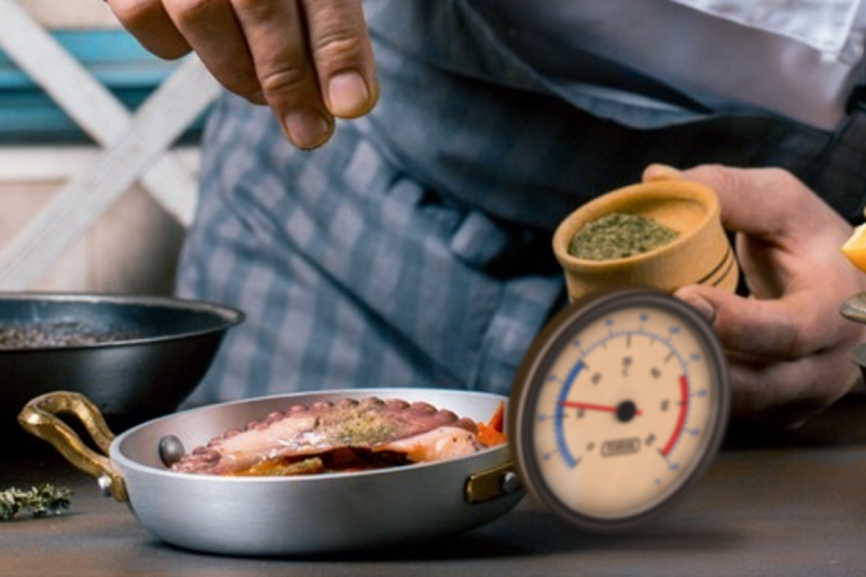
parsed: 12.5 °C
